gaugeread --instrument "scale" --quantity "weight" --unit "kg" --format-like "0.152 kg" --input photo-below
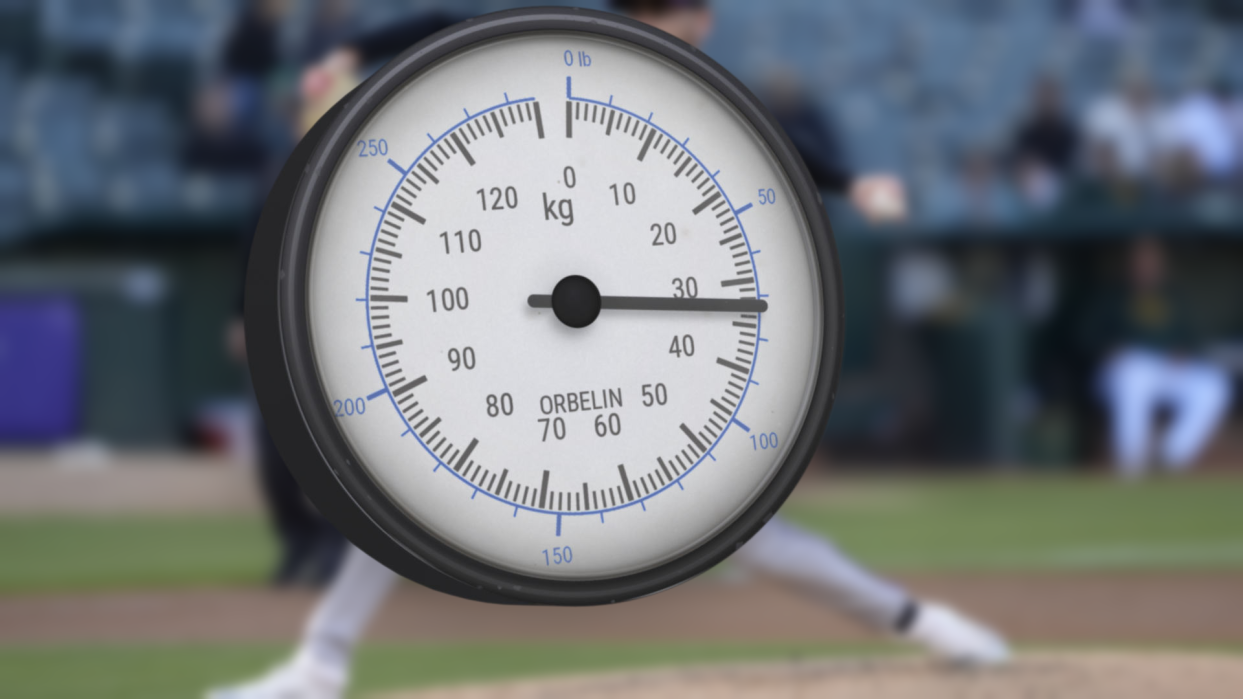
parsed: 33 kg
